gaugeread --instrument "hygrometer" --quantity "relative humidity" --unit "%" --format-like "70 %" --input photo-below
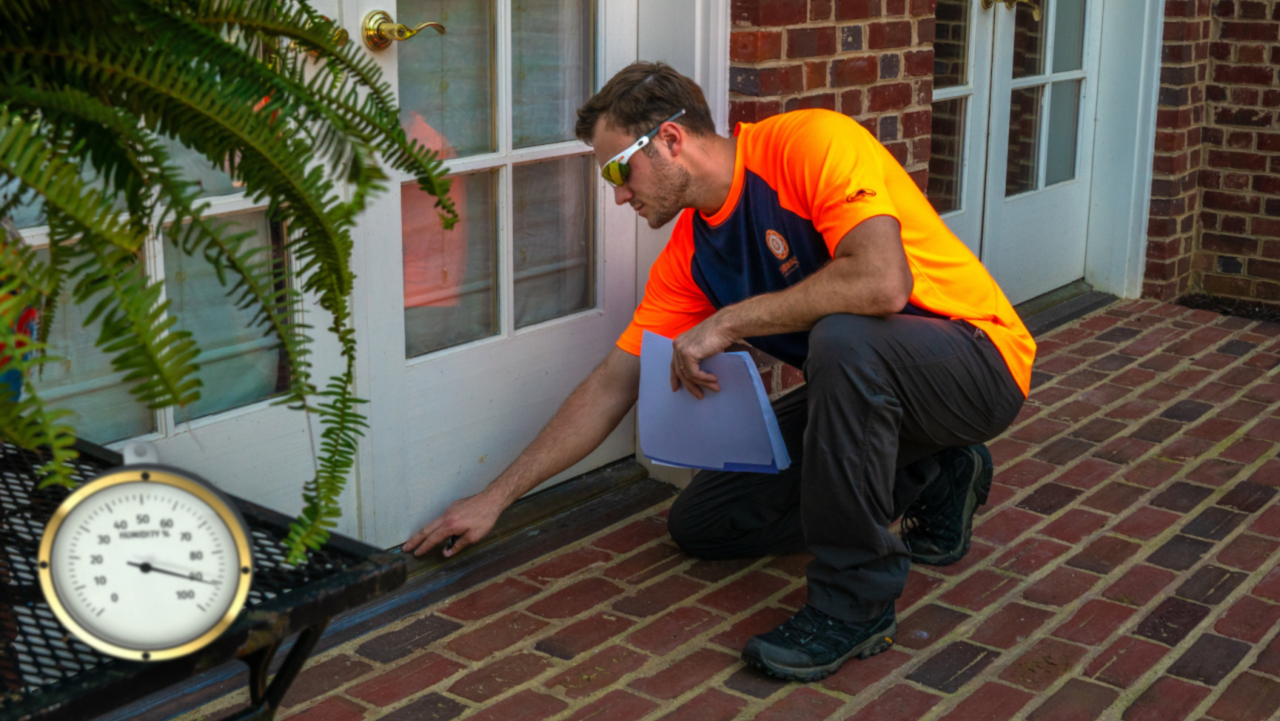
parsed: 90 %
